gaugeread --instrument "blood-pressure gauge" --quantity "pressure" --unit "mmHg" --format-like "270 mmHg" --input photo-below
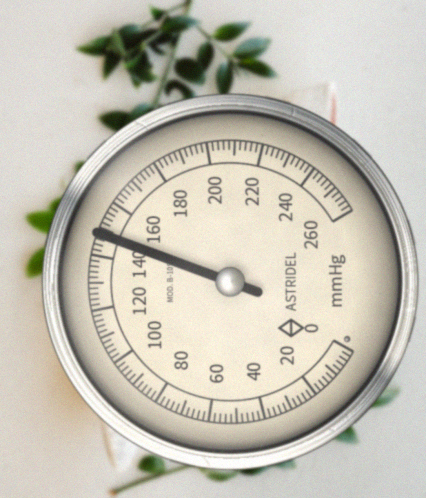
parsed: 148 mmHg
